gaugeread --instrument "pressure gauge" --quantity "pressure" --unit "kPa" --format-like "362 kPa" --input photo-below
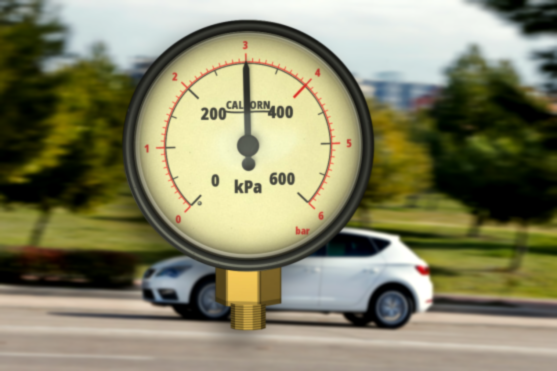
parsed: 300 kPa
